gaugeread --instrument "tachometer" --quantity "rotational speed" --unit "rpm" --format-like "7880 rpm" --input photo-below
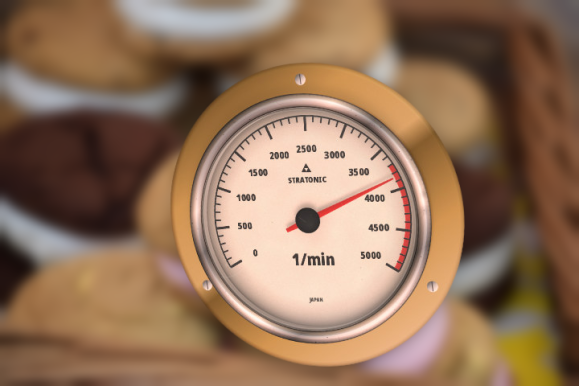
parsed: 3850 rpm
